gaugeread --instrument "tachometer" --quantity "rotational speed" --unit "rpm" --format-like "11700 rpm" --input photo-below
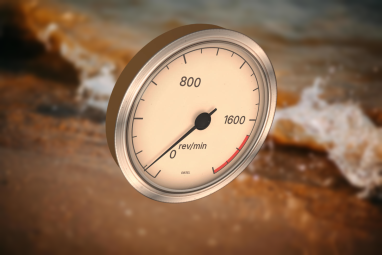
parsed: 100 rpm
